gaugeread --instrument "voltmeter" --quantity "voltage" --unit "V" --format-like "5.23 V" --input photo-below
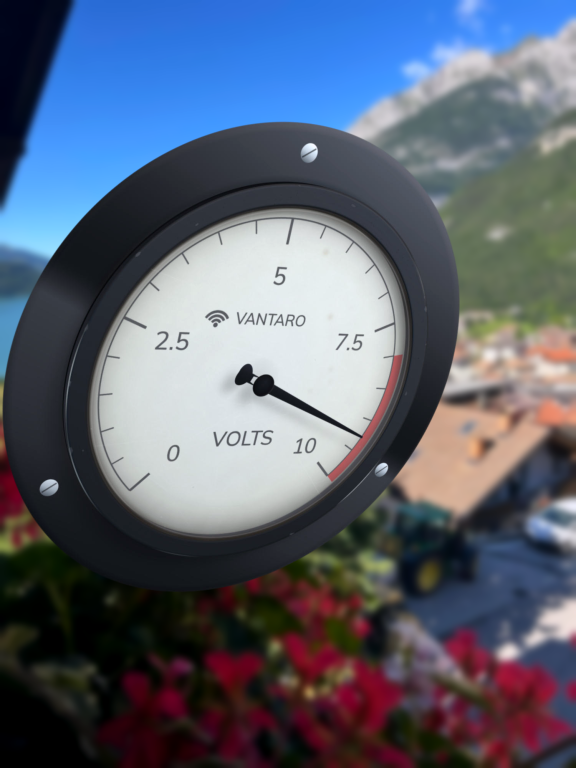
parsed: 9.25 V
